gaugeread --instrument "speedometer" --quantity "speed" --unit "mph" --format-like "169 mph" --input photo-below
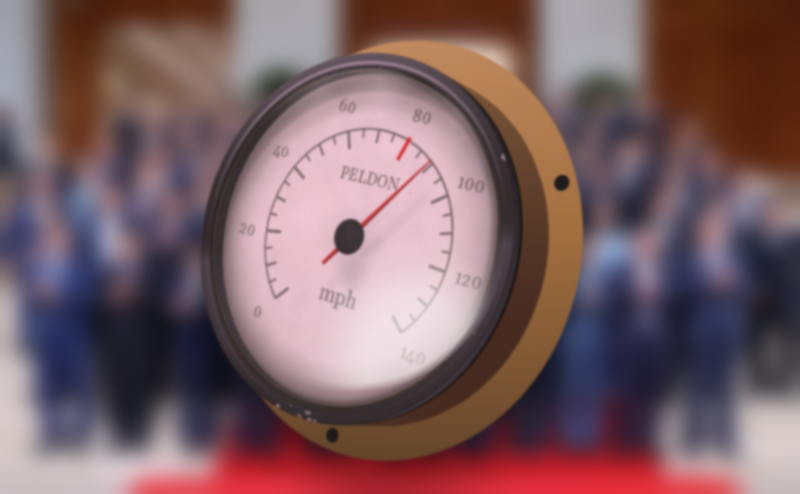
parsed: 90 mph
